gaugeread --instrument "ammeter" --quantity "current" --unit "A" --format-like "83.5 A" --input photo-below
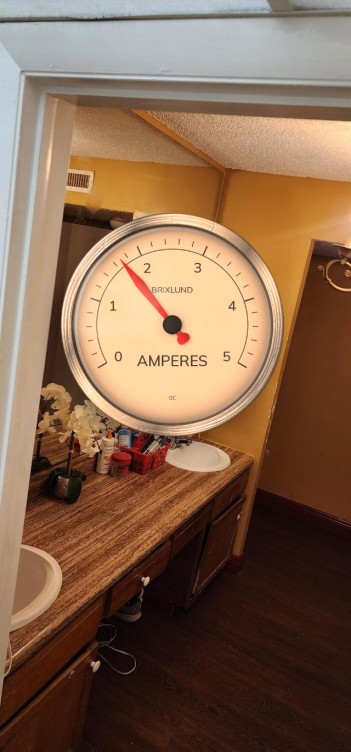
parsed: 1.7 A
